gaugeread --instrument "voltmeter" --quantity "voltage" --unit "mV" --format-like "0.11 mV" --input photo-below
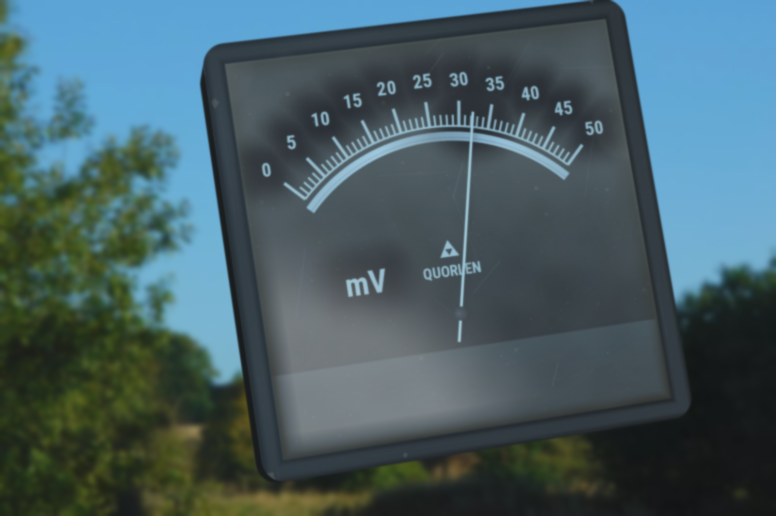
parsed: 32 mV
